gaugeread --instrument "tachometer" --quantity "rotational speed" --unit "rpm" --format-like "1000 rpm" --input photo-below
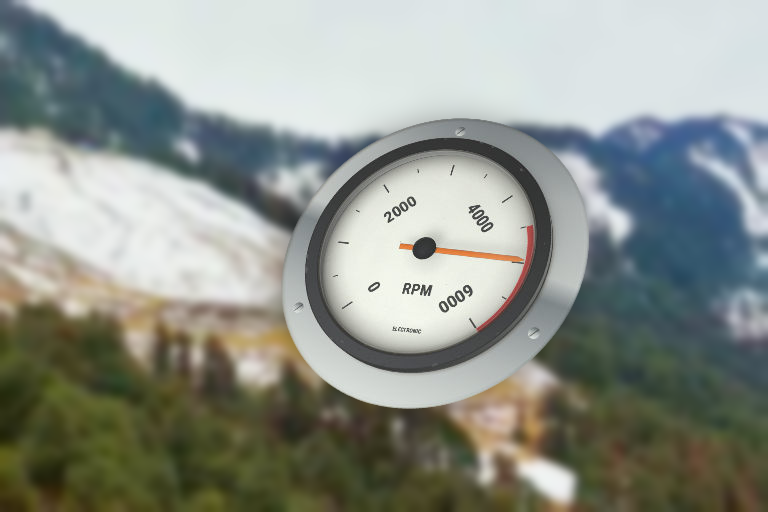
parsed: 5000 rpm
